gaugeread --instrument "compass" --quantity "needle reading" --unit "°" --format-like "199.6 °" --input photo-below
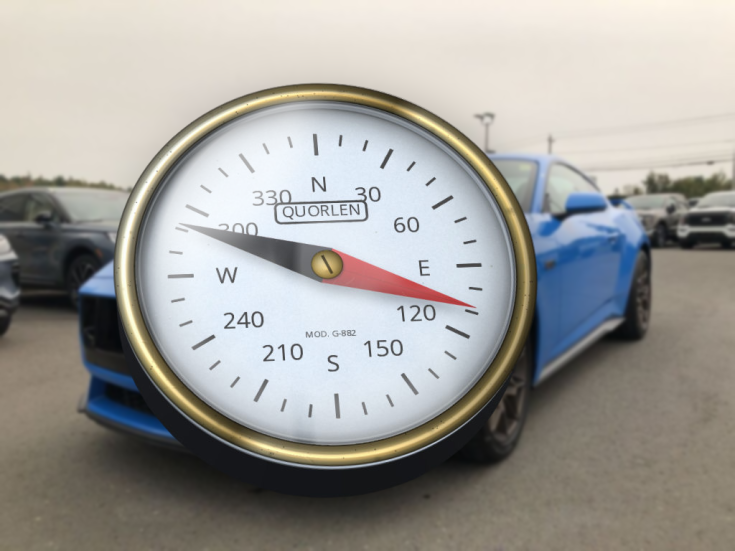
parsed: 110 °
